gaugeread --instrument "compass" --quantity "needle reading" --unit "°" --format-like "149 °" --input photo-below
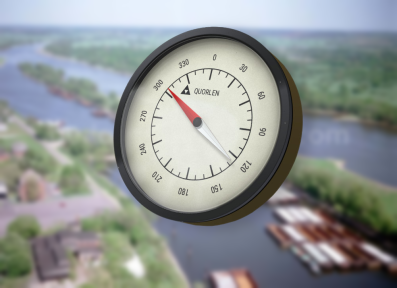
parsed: 305 °
